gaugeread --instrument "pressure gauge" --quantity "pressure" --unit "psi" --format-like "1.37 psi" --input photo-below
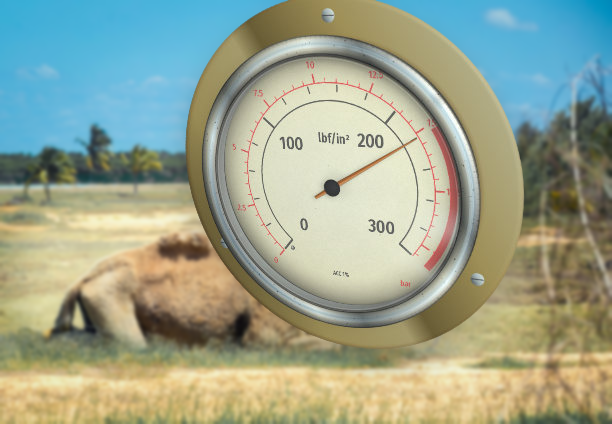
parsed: 220 psi
